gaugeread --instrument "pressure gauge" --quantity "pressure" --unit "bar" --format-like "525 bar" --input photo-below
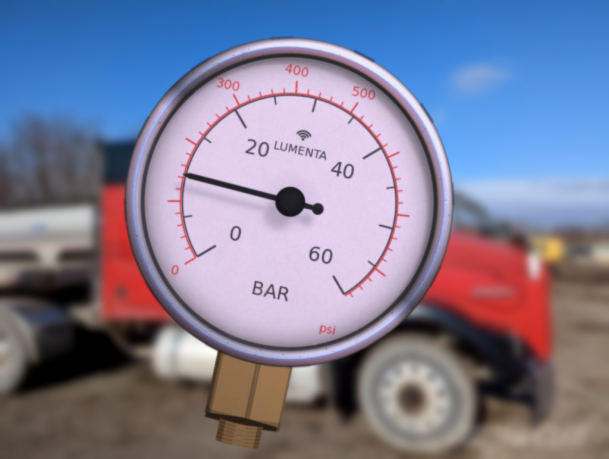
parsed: 10 bar
